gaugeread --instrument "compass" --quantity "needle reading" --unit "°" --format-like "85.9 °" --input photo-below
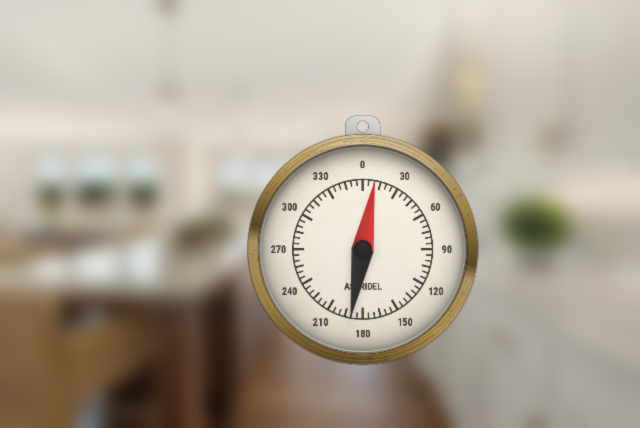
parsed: 10 °
